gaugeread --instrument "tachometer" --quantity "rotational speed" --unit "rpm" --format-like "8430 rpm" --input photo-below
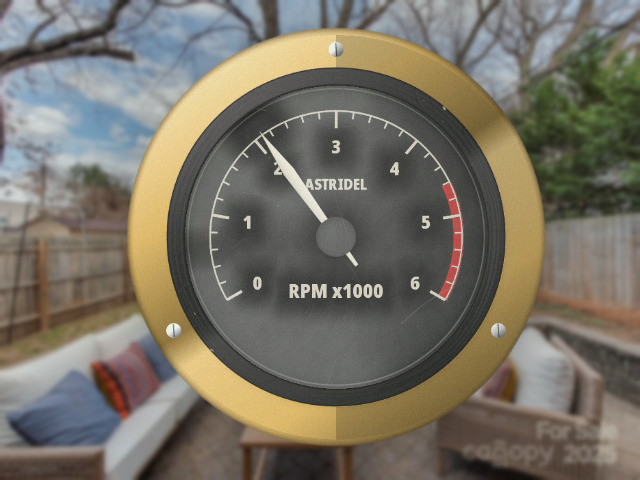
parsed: 2100 rpm
